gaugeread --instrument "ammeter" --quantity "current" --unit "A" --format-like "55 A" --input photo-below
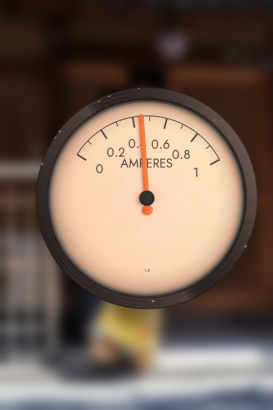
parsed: 0.45 A
